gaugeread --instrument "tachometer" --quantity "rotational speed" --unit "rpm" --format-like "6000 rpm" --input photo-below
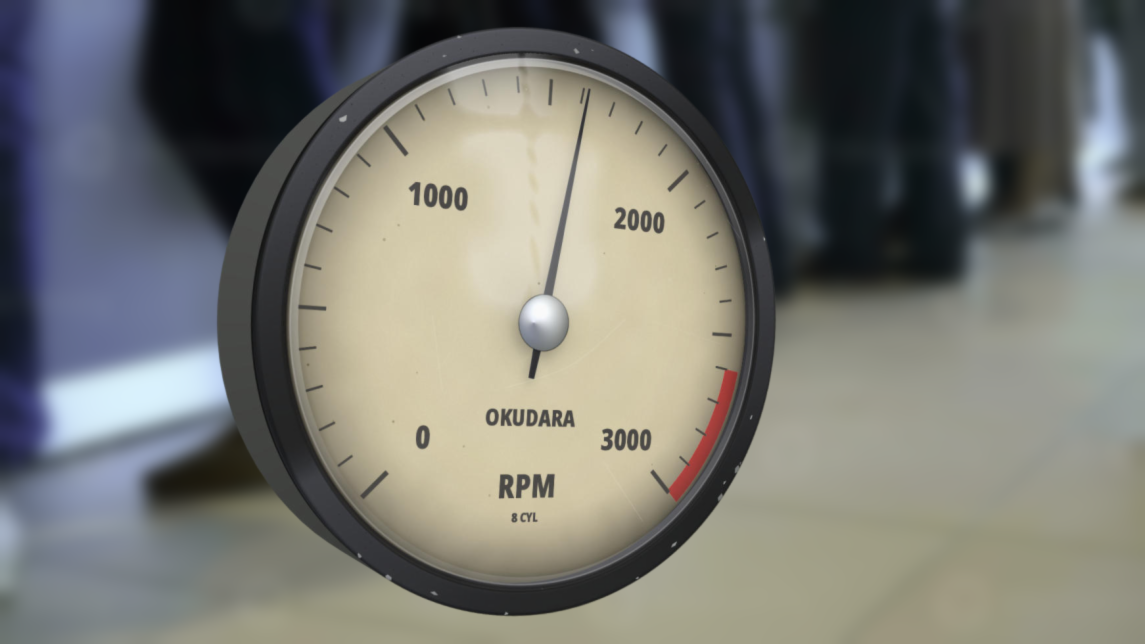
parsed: 1600 rpm
